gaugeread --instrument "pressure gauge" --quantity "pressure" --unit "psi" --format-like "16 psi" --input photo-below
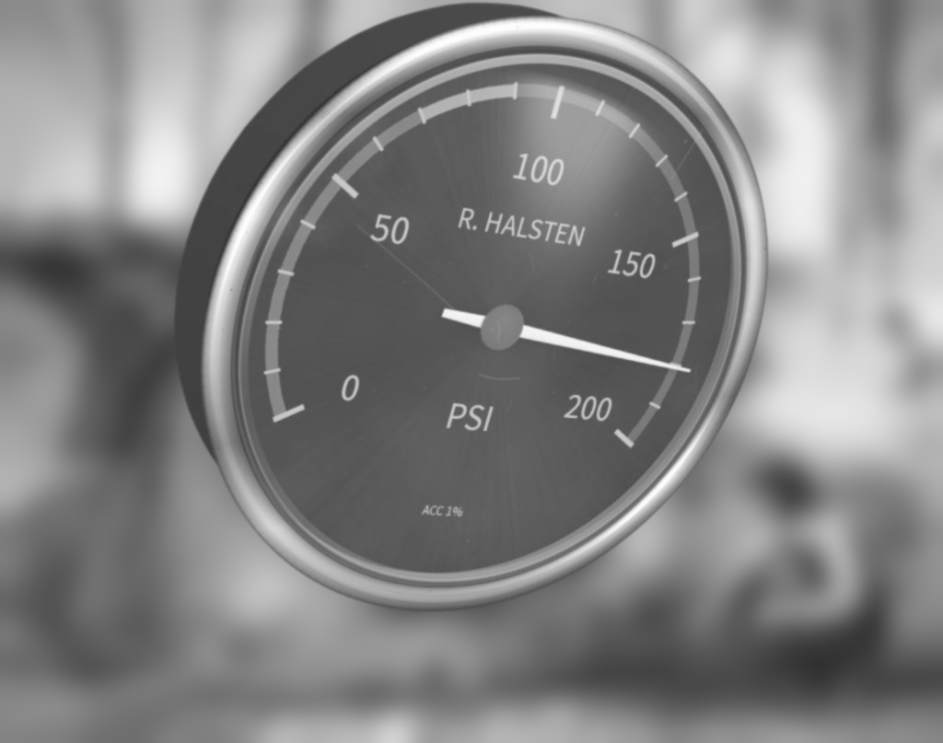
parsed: 180 psi
